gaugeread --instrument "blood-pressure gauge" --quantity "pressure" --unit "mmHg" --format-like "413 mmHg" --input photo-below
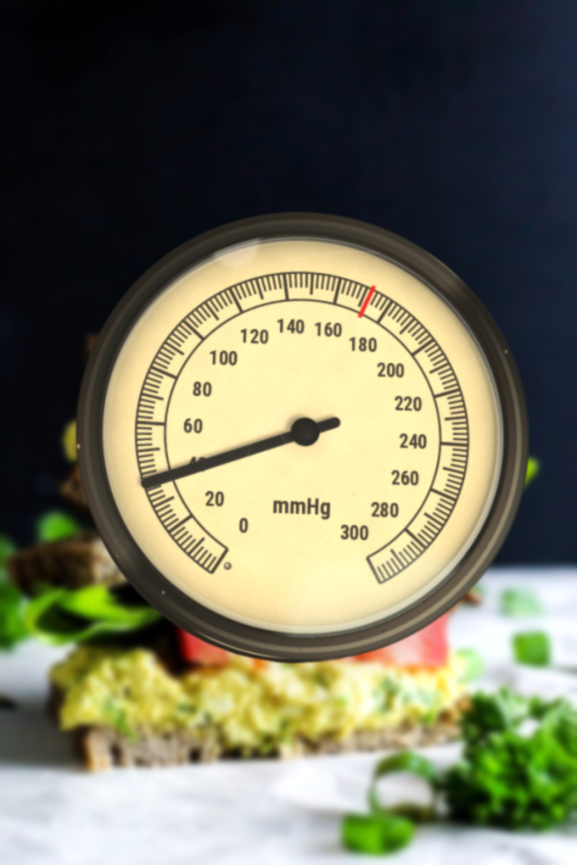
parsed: 38 mmHg
